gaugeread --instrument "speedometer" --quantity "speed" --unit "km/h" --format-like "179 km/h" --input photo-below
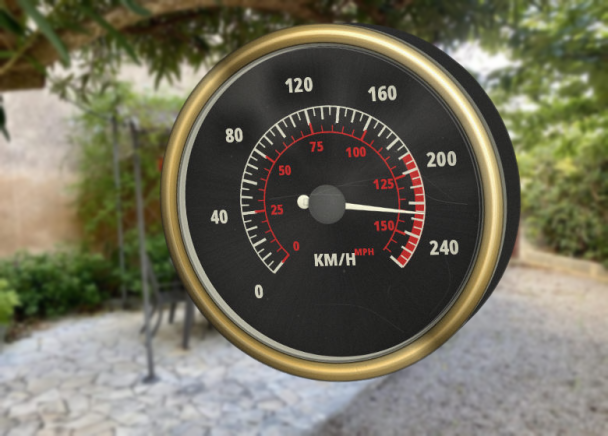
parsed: 225 km/h
